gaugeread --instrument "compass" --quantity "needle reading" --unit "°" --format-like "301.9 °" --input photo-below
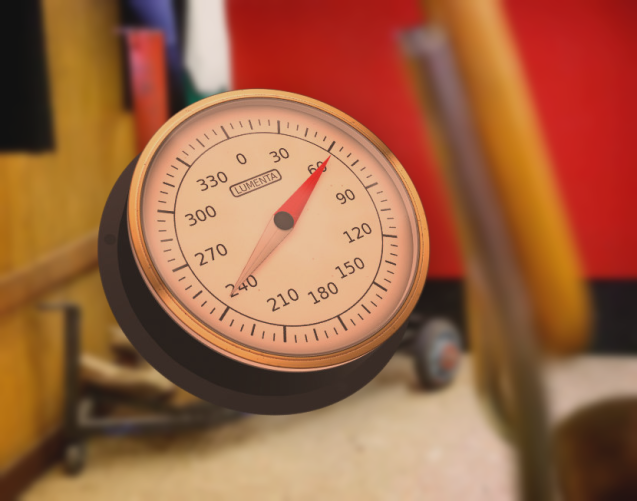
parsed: 62.5 °
